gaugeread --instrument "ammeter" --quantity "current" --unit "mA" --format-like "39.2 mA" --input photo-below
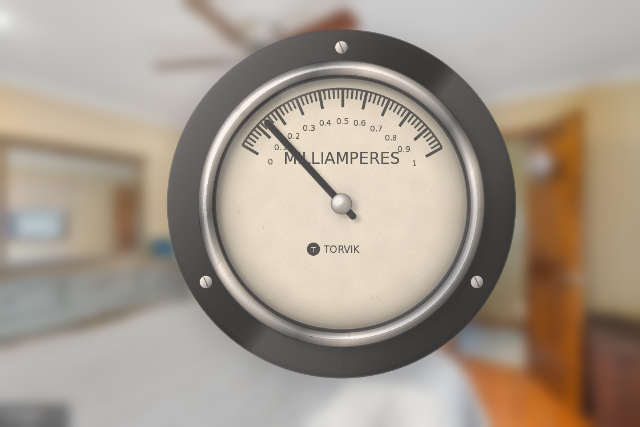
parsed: 0.14 mA
